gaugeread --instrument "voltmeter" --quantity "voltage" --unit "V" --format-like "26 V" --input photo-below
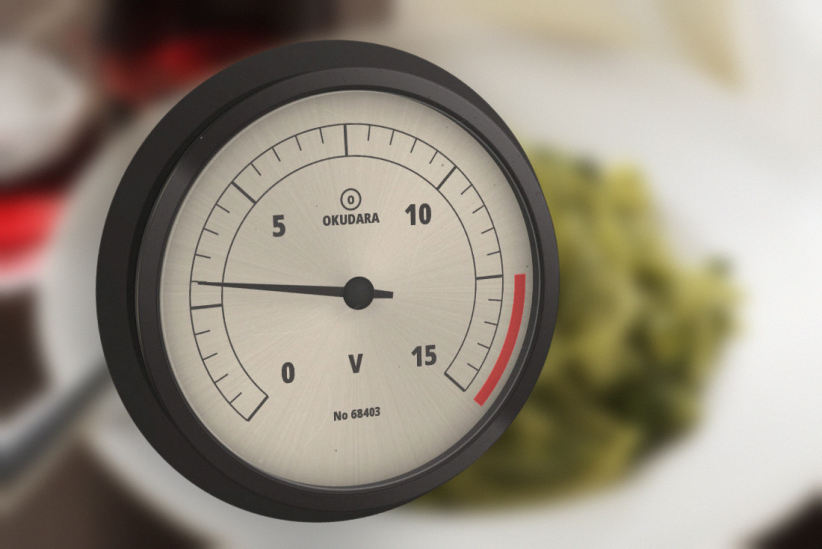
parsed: 3 V
